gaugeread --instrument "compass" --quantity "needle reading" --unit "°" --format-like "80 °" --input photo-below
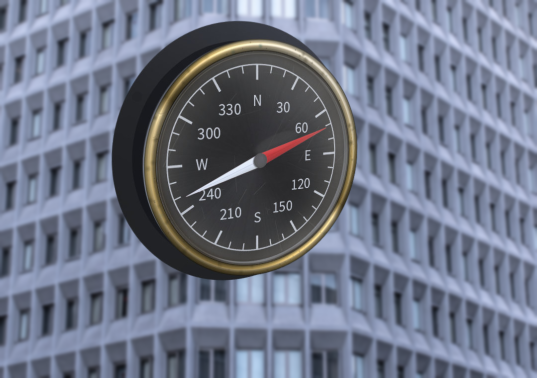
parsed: 70 °
